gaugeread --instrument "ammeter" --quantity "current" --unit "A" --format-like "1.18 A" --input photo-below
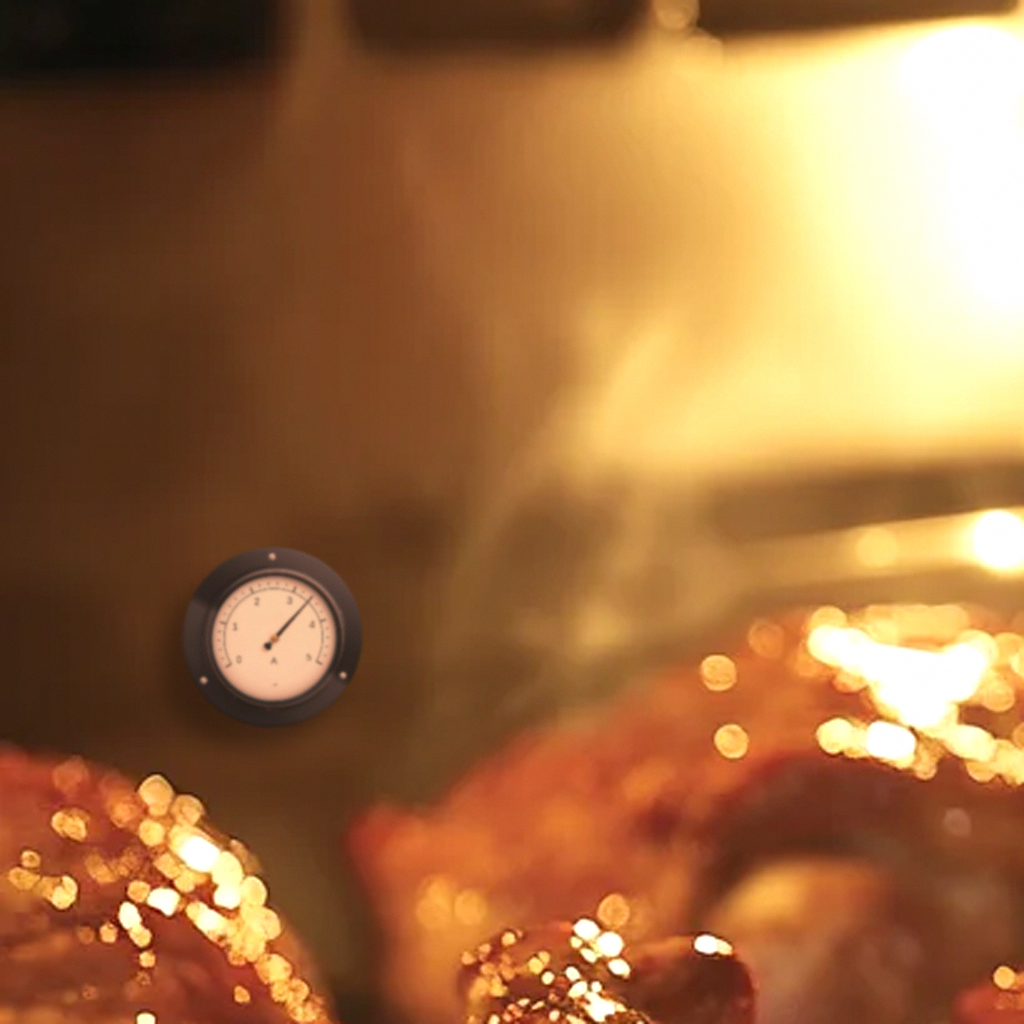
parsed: 3.4 A
